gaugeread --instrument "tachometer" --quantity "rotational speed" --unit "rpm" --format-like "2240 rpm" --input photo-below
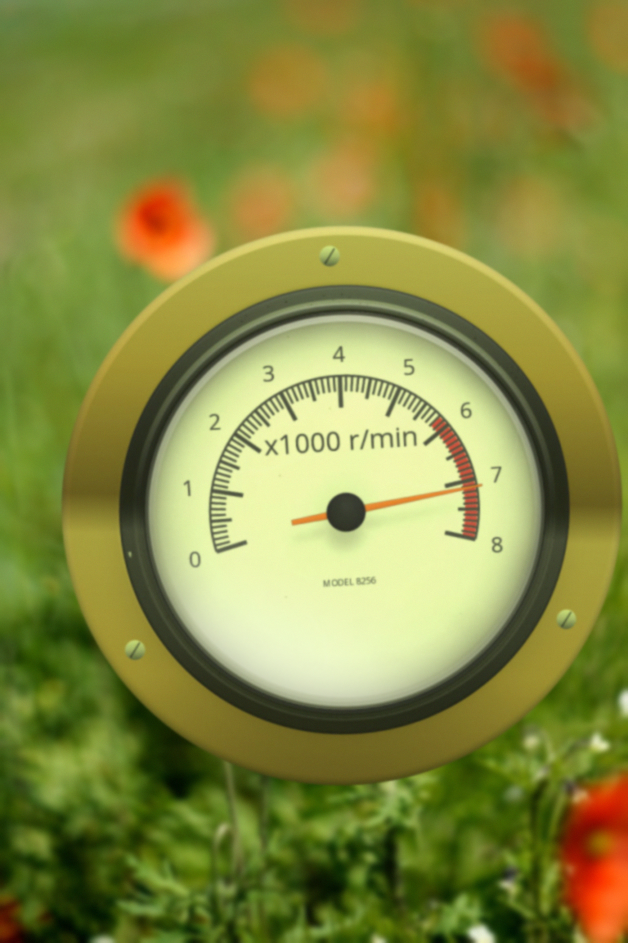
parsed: 7100 rpm
